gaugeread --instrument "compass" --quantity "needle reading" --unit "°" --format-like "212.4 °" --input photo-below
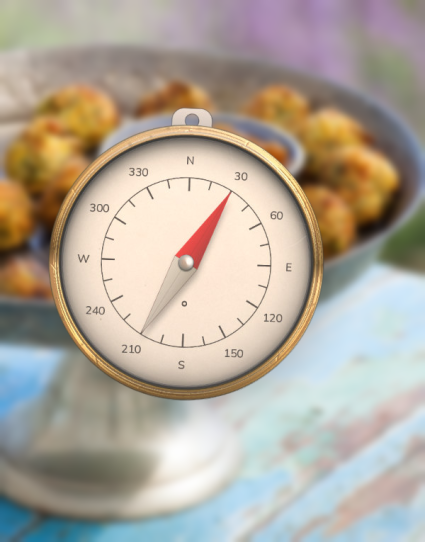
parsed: 30 °
